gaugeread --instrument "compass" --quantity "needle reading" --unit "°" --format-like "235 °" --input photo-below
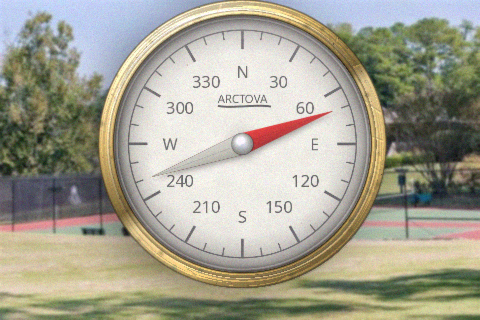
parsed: 70 °
